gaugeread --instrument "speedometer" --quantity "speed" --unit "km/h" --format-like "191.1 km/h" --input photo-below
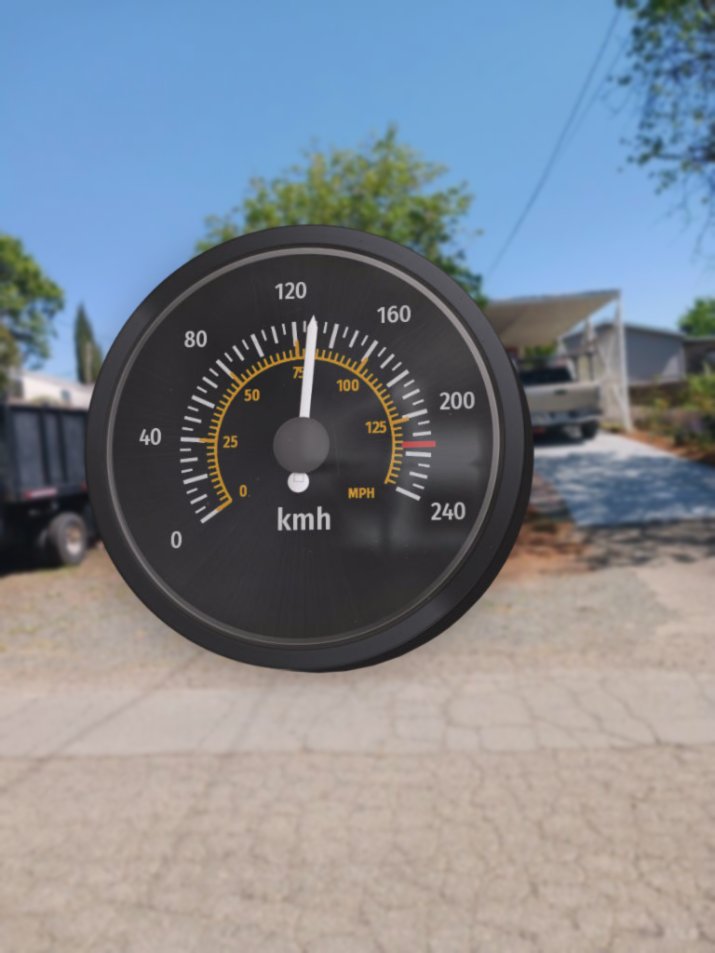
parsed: 130 km/h
